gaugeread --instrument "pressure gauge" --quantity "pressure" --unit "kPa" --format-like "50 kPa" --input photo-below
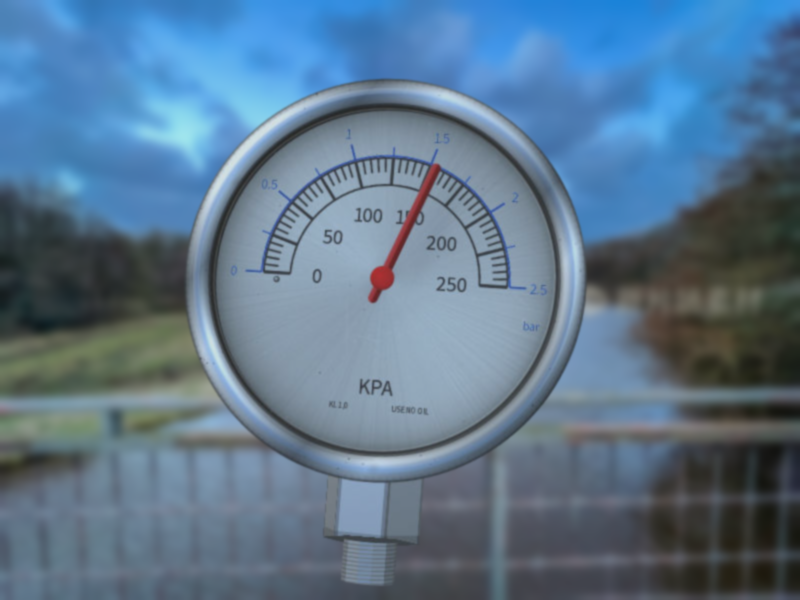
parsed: 155 kPa
